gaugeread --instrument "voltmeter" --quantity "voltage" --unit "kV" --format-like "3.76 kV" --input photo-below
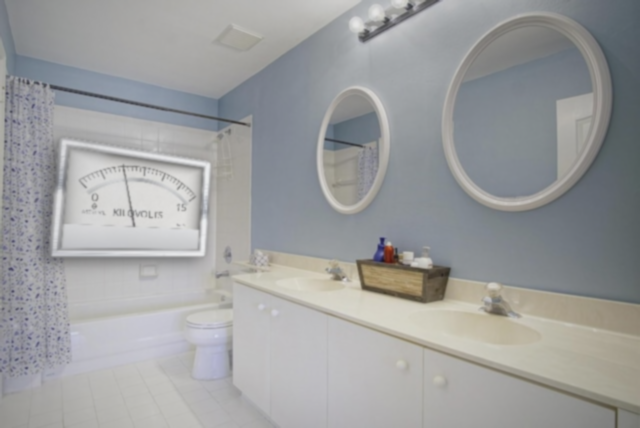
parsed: 5 kV
